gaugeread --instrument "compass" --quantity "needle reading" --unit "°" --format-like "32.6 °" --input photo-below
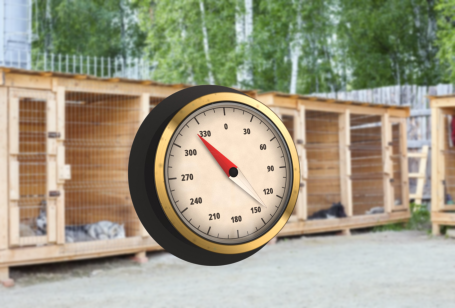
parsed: 320 °
